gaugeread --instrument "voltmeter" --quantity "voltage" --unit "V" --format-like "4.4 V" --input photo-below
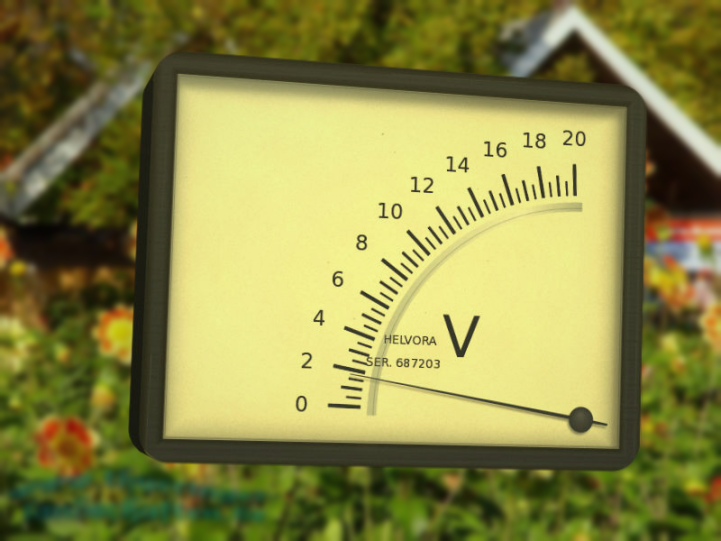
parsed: 1.75 V
